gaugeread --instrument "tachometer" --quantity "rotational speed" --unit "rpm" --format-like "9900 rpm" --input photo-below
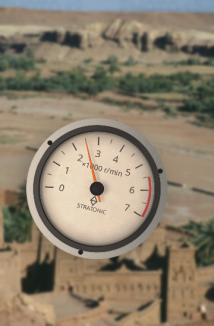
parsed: 2500 rpm
